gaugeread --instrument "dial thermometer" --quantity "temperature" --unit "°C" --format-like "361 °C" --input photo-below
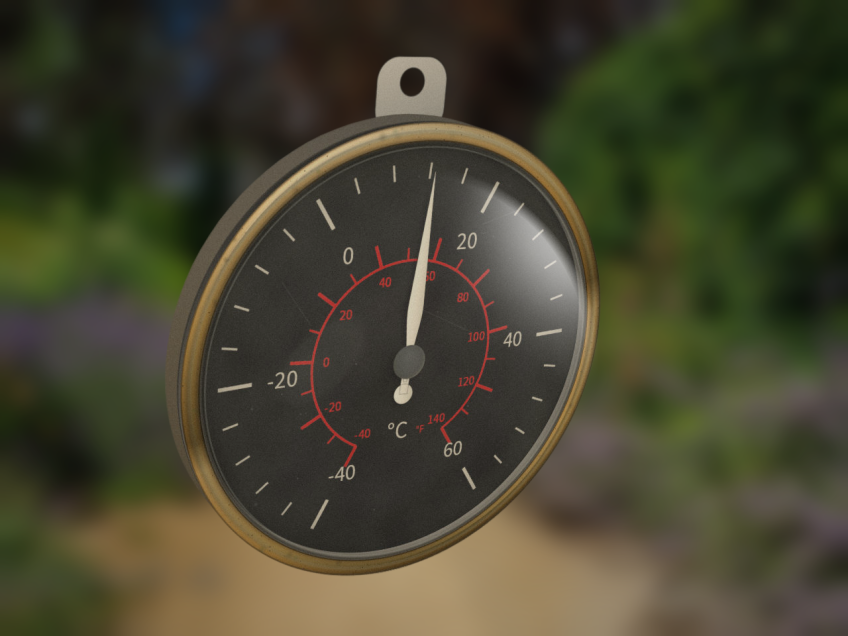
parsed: 12 °C
